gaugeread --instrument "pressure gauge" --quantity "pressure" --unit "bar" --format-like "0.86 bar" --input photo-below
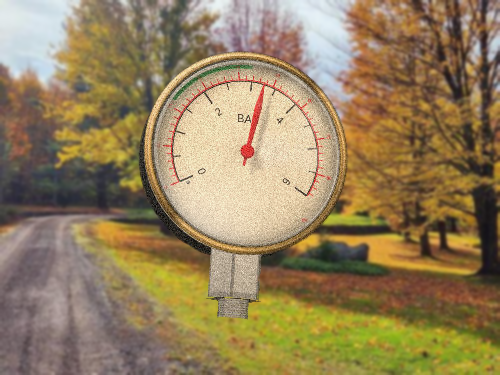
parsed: 3.25 bar
